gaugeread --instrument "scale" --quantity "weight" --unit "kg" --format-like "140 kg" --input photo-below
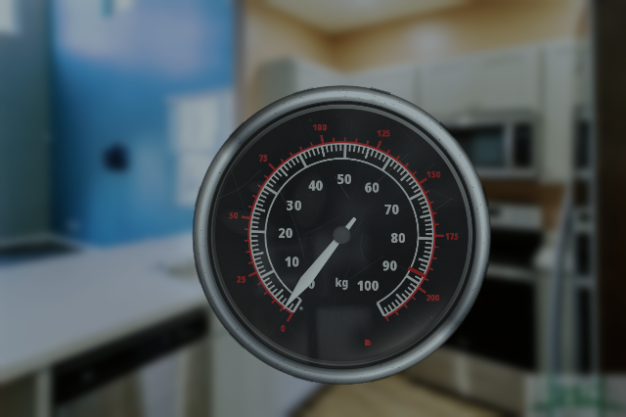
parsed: 2 kg
